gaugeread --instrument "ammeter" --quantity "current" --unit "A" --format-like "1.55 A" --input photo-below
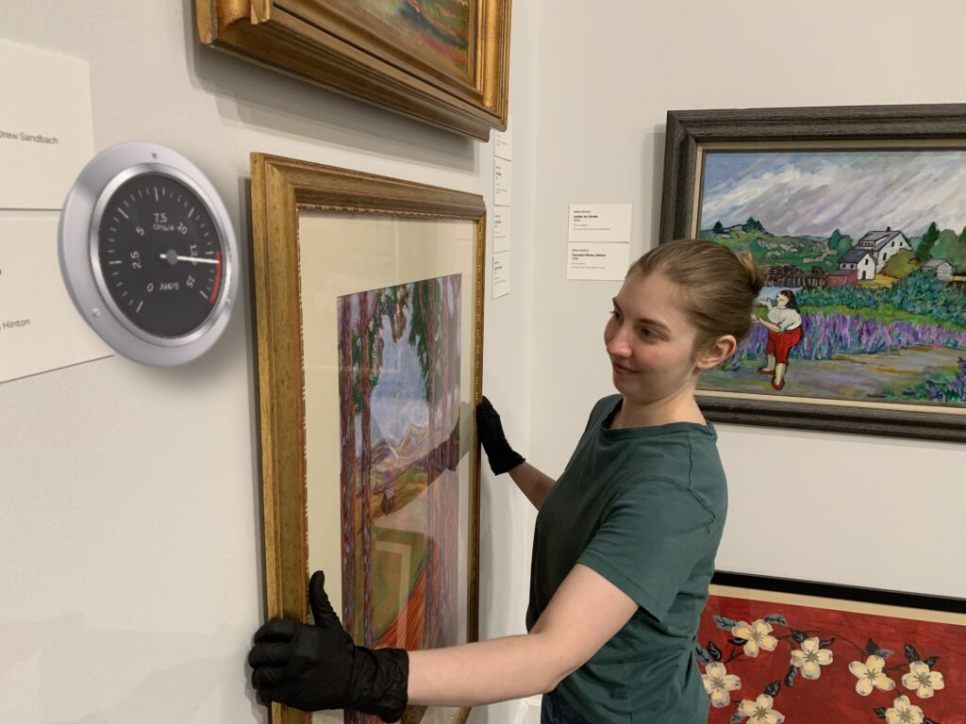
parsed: 13 A
